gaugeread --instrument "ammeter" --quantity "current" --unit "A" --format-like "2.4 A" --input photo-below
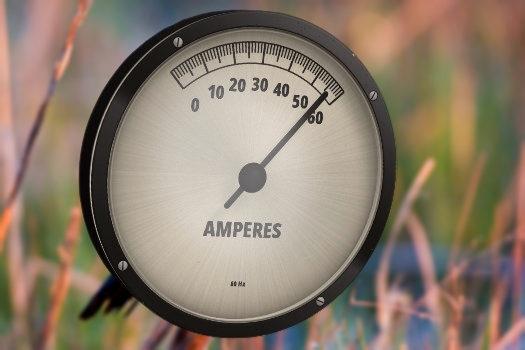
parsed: 55 A
